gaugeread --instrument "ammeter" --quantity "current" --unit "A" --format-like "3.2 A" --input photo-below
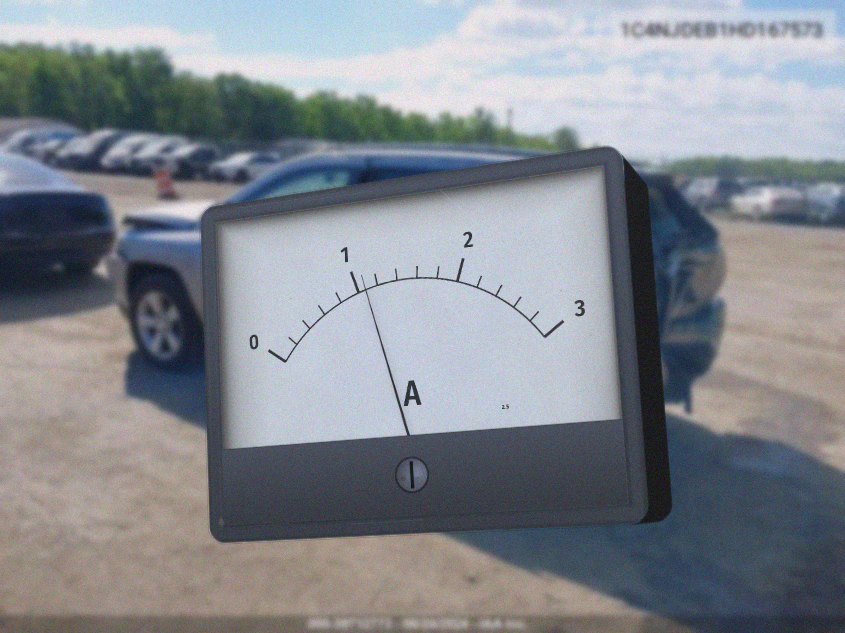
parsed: 1.1 A
